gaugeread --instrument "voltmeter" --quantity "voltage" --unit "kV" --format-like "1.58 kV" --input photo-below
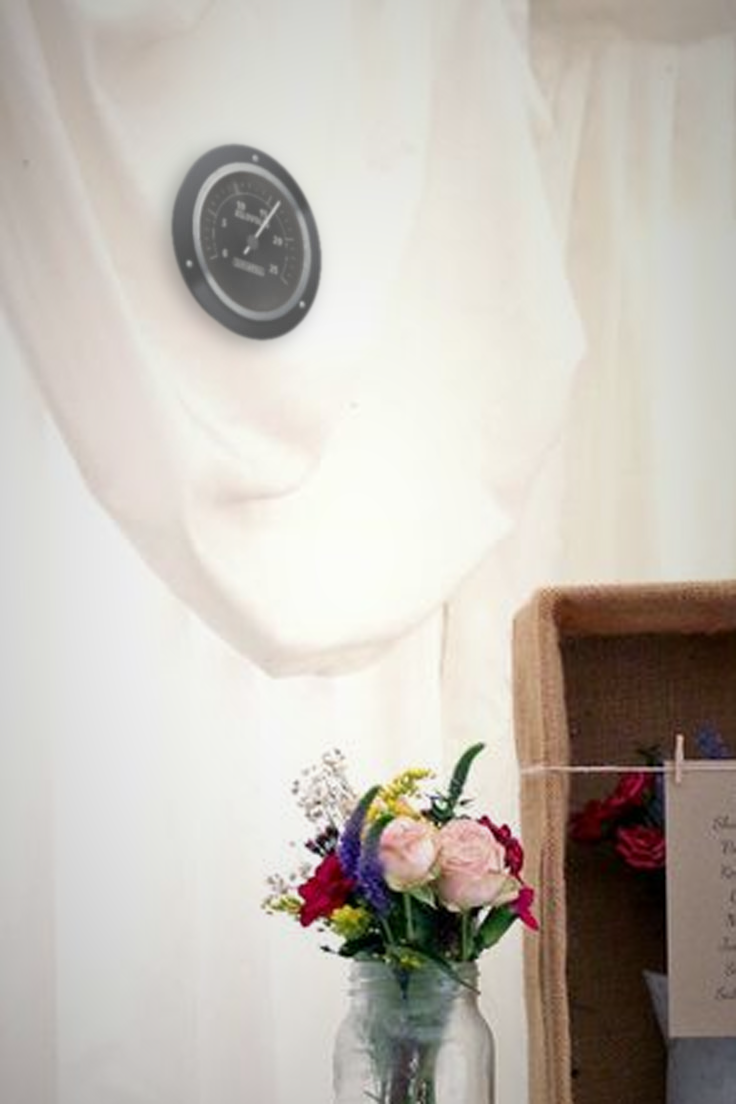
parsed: 16 kV
